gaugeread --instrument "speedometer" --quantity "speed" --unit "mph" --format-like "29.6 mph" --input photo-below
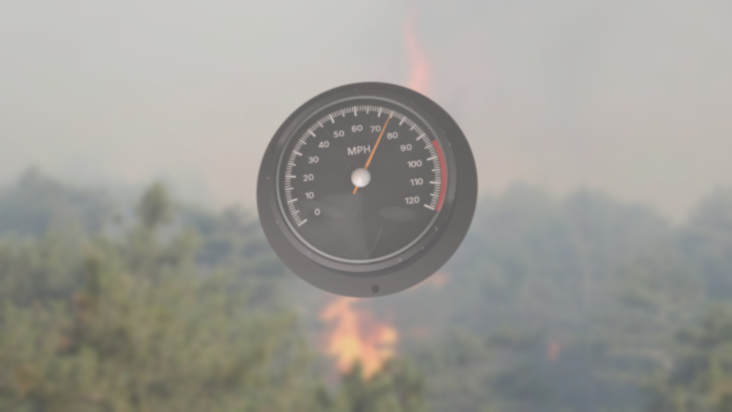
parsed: 75 mph
